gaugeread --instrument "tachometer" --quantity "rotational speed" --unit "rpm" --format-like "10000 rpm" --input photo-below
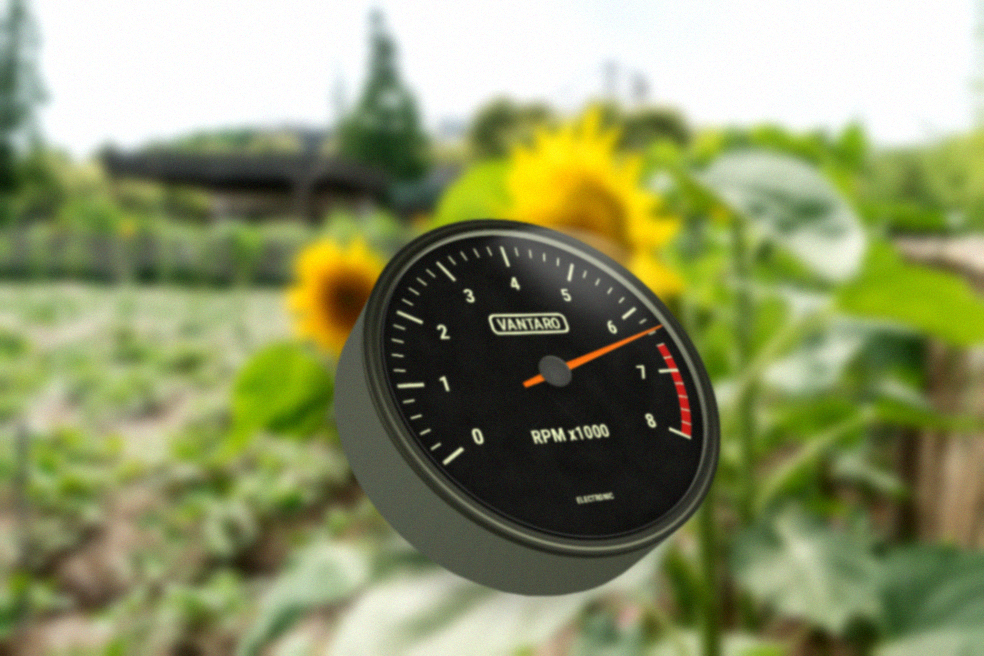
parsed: 6400 rpm
